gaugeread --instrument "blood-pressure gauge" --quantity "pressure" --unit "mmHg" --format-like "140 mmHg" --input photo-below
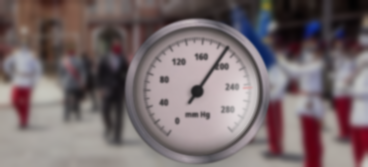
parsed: 190 mmHg
